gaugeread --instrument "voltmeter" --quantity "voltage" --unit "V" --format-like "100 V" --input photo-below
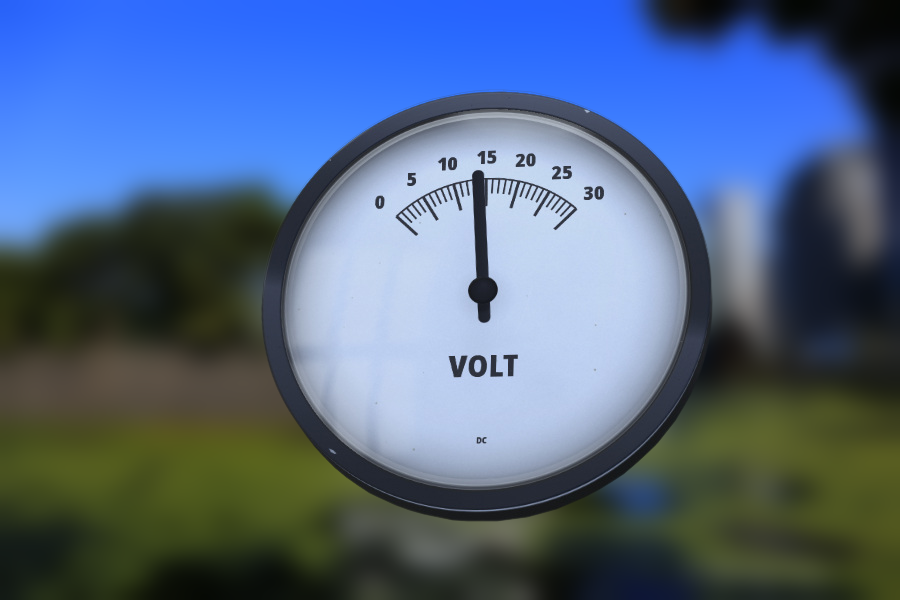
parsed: 14 V
